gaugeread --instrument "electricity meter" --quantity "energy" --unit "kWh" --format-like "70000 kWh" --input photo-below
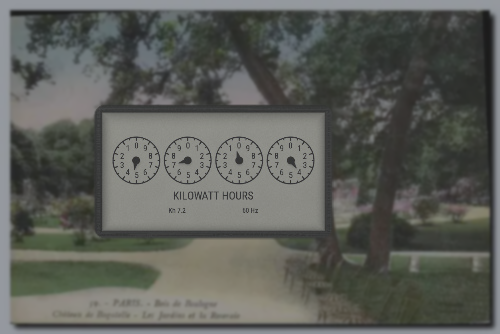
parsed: 4704 kWh
